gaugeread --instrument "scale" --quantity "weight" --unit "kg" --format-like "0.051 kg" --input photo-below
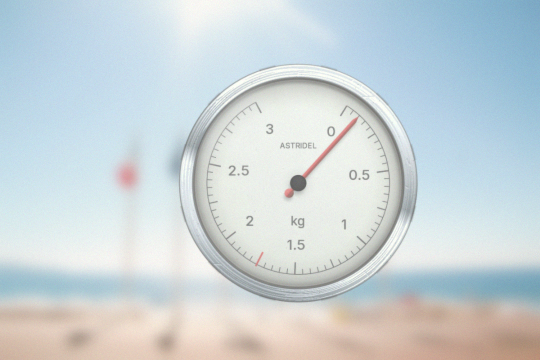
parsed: 0.1 kg
